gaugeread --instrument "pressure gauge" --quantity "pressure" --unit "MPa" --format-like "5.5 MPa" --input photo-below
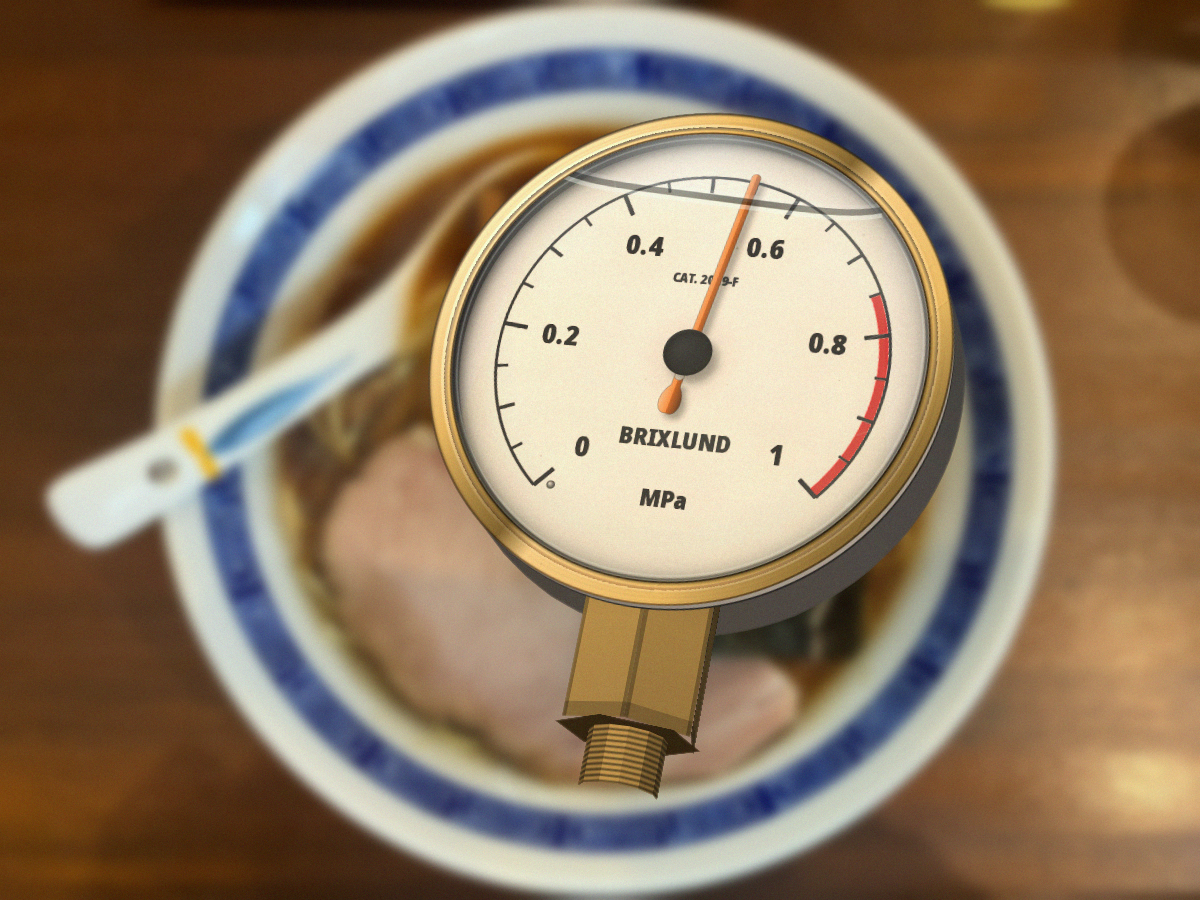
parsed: 0.55 MPa
